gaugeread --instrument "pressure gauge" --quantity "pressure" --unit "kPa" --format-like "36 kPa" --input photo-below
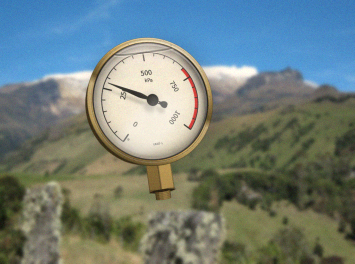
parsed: 275 kPa
